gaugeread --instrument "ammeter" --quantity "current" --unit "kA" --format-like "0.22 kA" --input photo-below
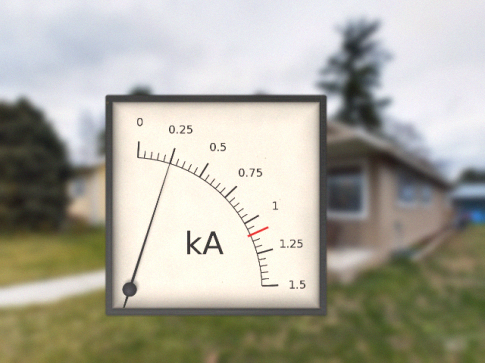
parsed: 0.25 kA
